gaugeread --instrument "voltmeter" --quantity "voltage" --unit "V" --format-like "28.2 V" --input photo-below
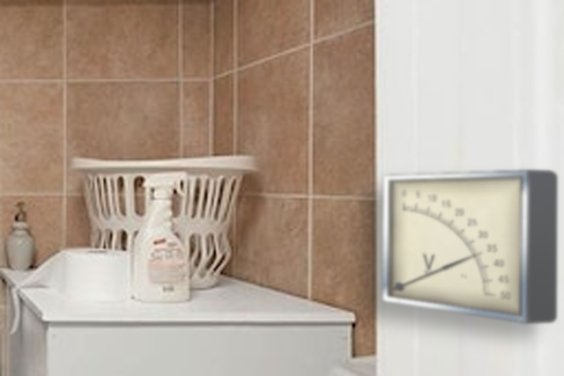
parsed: 35 V
